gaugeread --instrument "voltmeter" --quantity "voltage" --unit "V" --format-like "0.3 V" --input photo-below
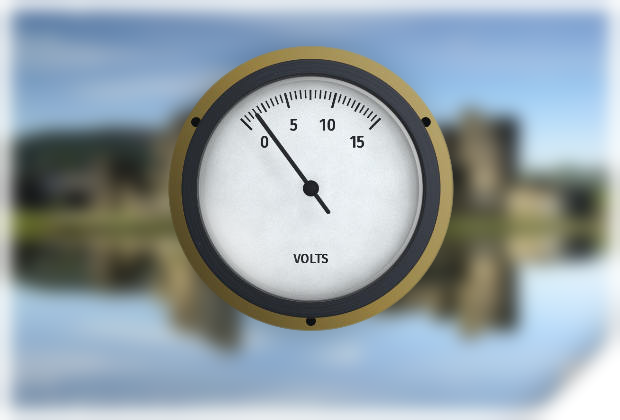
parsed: 1.5 V
